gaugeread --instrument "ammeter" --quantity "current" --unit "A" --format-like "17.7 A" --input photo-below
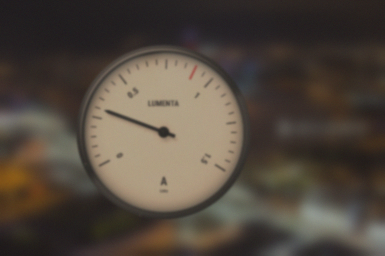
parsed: 0.3 A
